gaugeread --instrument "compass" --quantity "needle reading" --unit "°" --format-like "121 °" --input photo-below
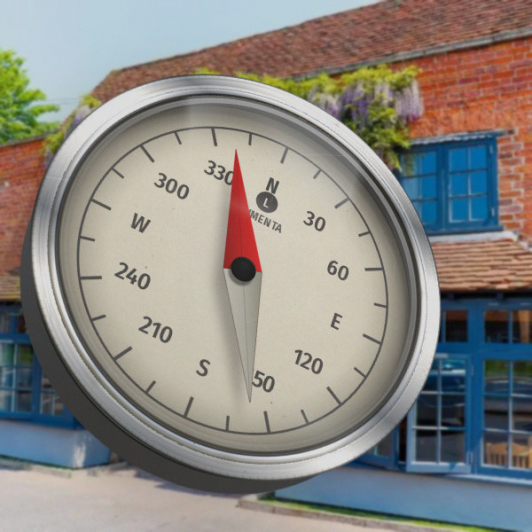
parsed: 337.5 °
